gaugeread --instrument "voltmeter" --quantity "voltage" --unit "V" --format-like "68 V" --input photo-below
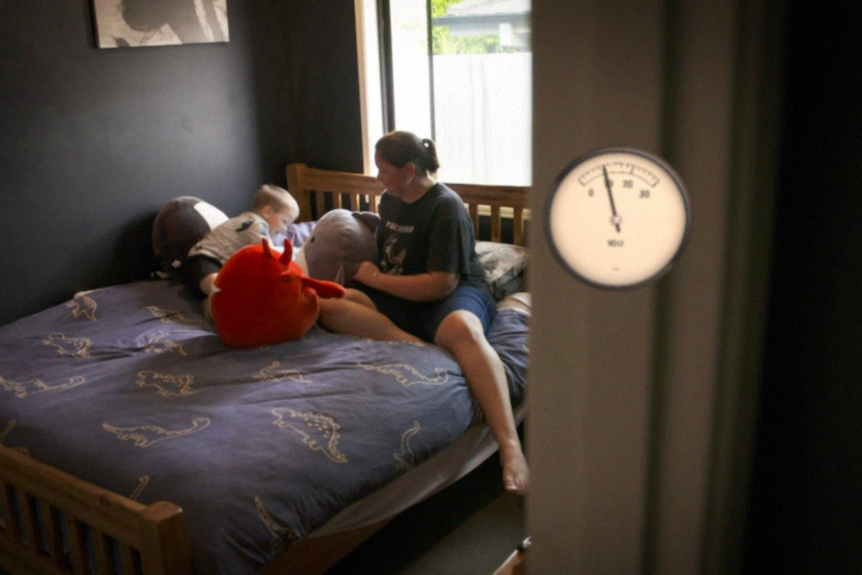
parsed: 10 V
